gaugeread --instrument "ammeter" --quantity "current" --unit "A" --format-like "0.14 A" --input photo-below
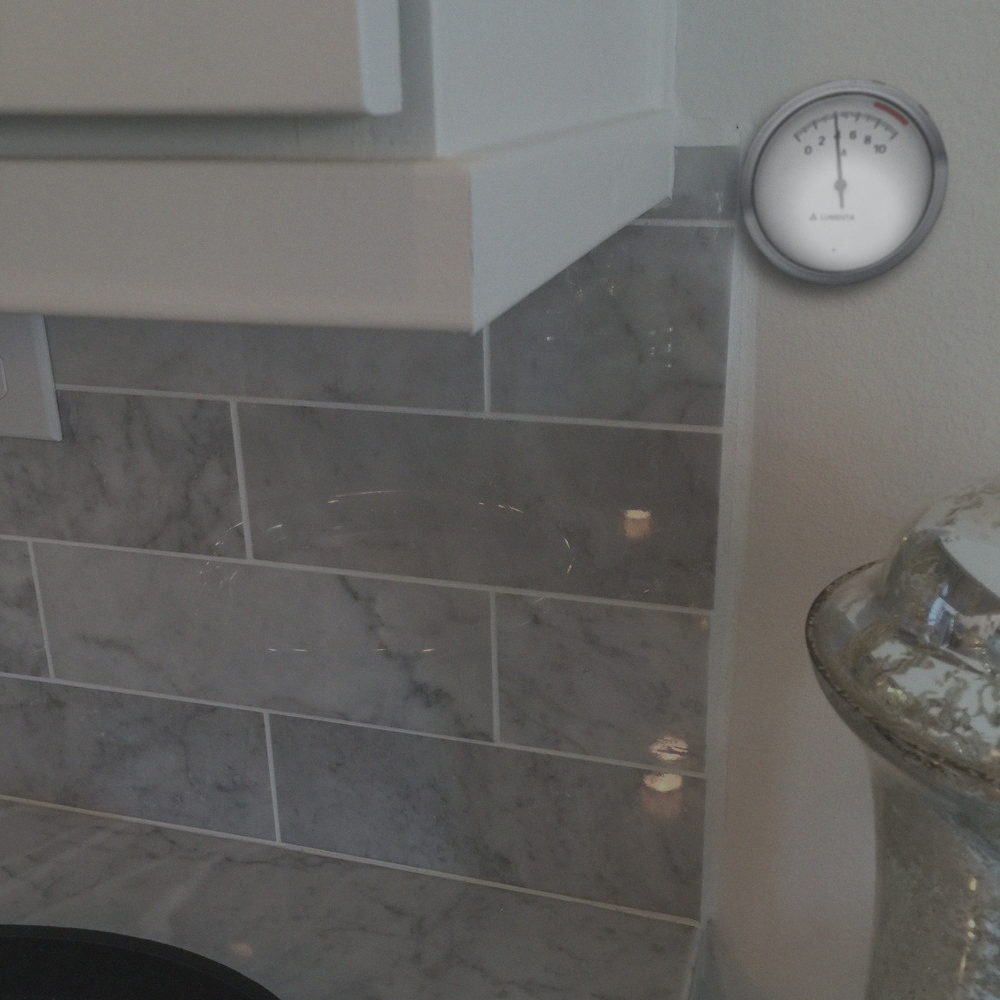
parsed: 4 A
